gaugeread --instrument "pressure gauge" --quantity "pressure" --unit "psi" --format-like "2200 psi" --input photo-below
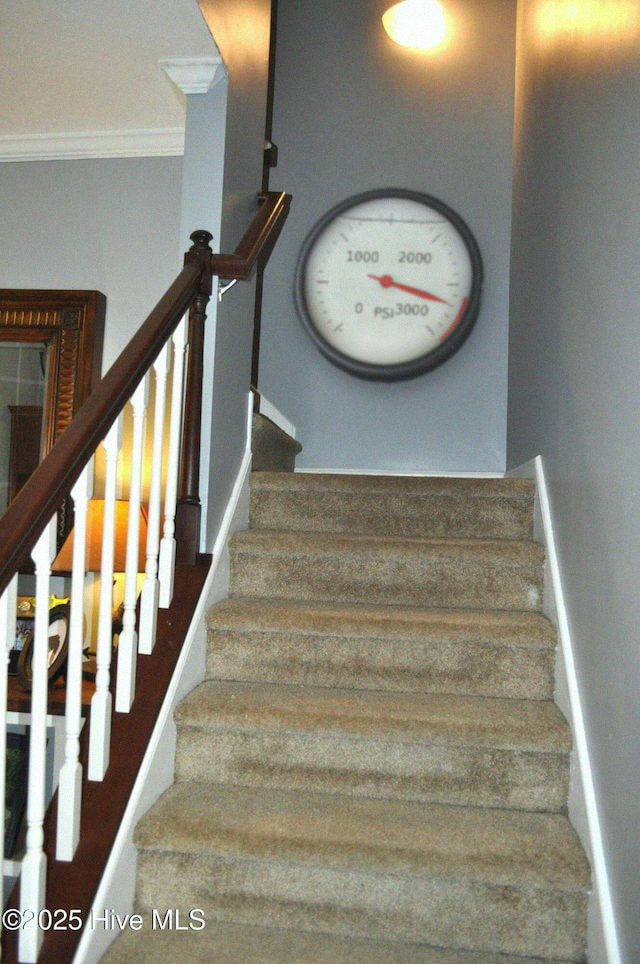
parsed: 2700 psi
